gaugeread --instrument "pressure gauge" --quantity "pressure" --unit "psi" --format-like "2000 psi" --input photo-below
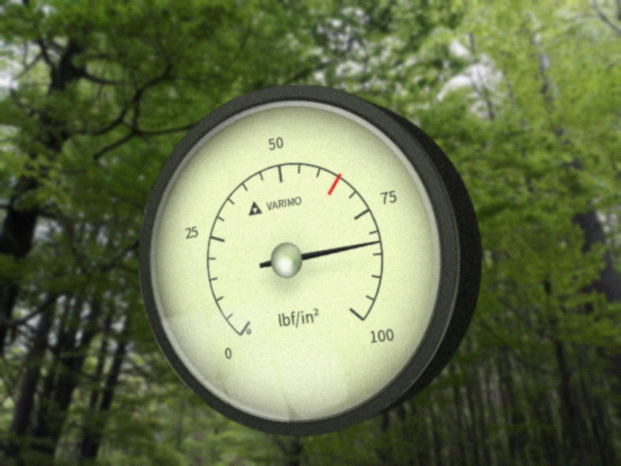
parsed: 82.5 psi
